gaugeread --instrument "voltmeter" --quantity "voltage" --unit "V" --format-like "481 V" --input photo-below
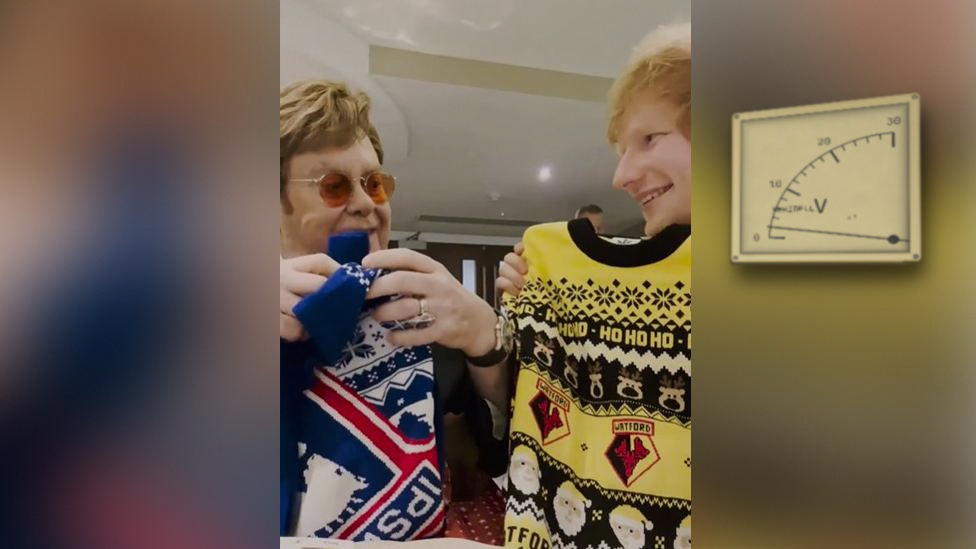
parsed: 2 V
